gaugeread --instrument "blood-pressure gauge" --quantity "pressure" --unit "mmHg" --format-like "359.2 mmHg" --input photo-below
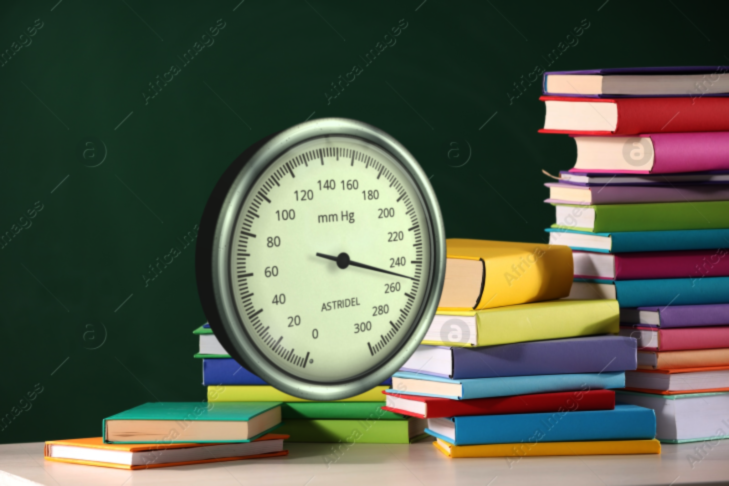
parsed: 250 mmHg
